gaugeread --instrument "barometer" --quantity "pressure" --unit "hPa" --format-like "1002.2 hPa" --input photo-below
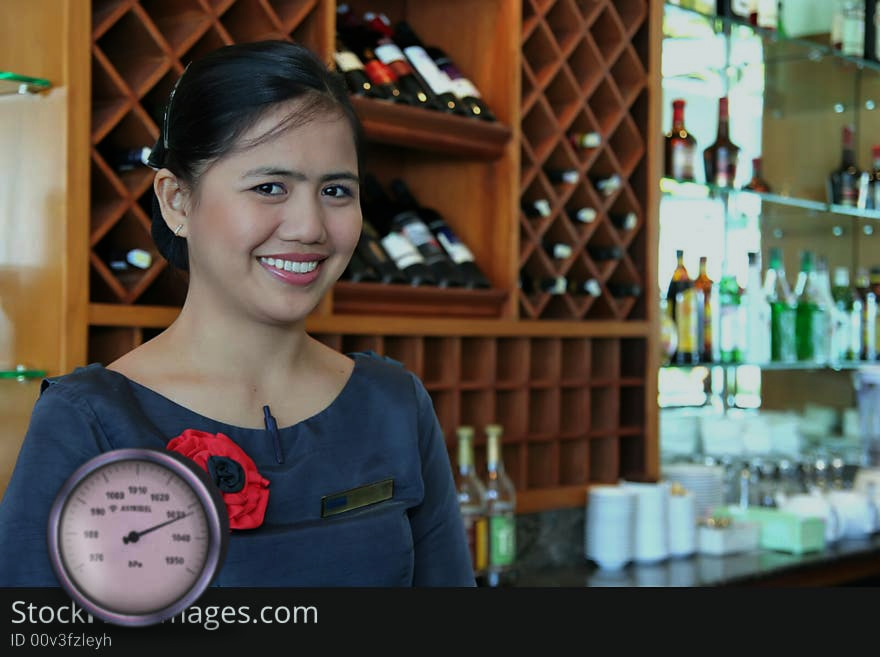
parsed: 1032 hPa
